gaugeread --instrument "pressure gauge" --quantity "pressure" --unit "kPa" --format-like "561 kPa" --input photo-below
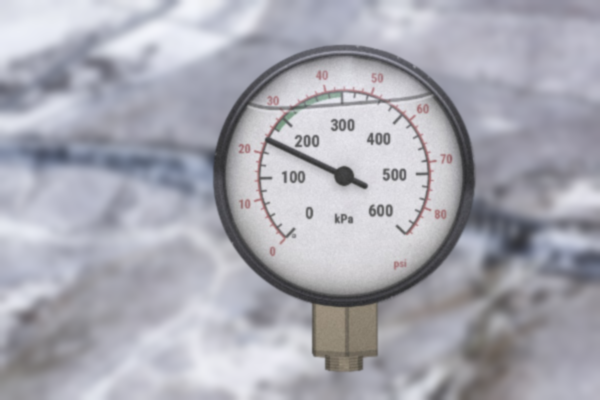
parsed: 160 kPa
